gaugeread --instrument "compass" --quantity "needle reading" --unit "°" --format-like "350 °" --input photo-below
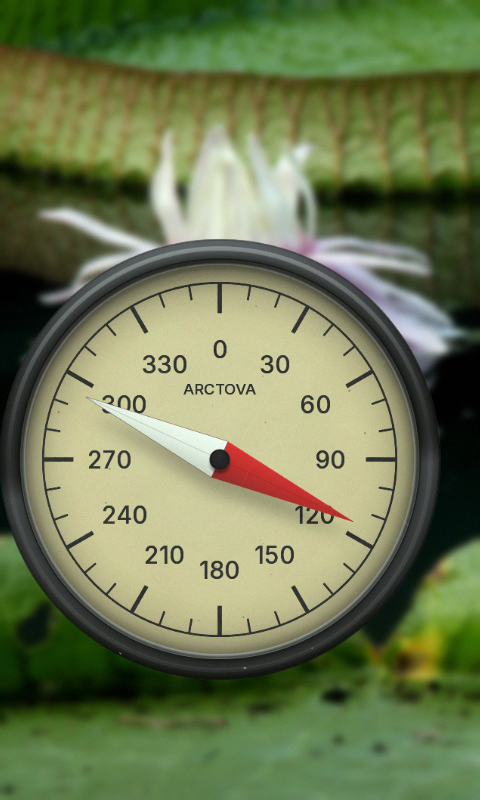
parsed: 115 °
